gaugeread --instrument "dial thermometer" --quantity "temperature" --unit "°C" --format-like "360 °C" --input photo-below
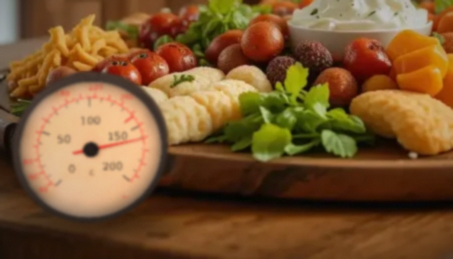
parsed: 160 °C
